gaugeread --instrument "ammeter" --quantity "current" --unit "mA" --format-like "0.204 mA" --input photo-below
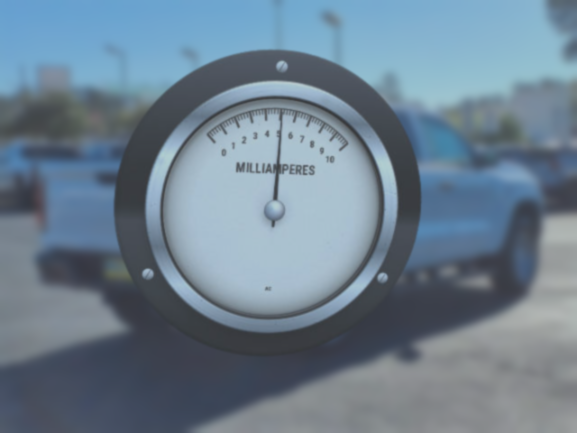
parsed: 5 mA
